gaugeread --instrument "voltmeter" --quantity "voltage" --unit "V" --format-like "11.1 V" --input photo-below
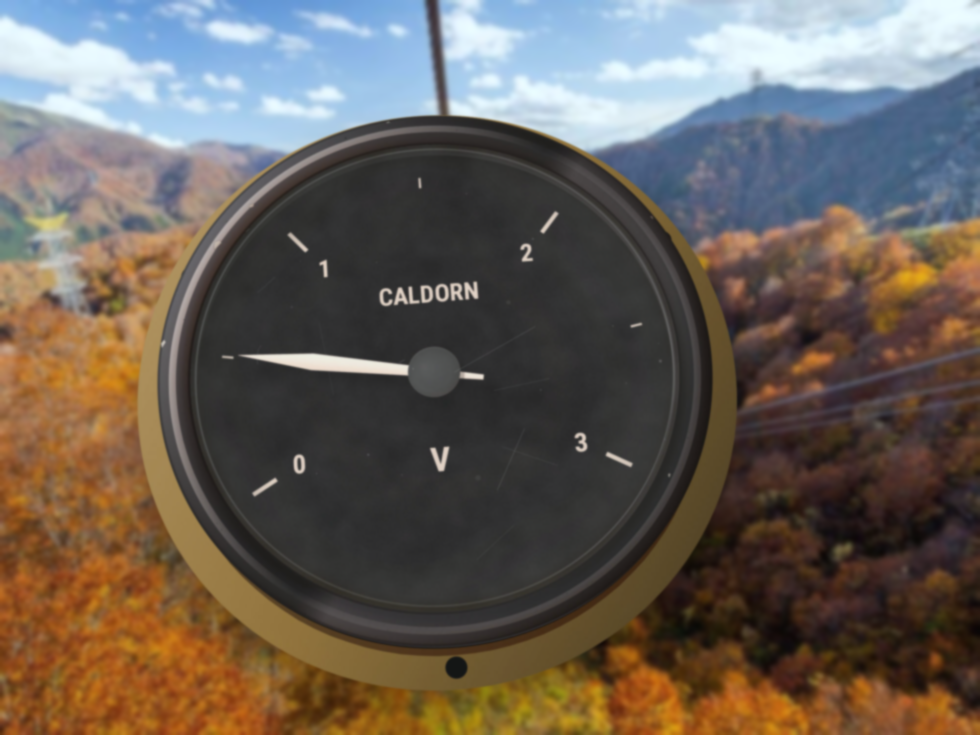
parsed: 0.5 V
